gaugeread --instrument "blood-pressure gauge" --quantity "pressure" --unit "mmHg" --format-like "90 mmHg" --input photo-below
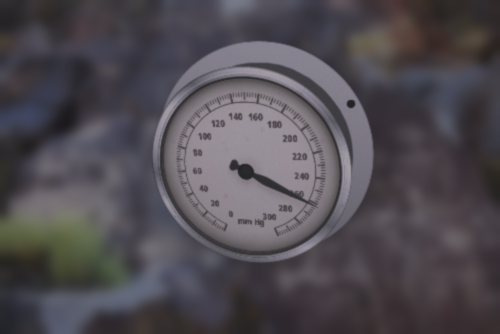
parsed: 260 mmHg
